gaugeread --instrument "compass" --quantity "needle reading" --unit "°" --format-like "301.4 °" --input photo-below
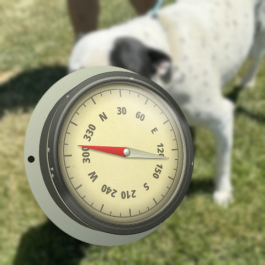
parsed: 310 °
